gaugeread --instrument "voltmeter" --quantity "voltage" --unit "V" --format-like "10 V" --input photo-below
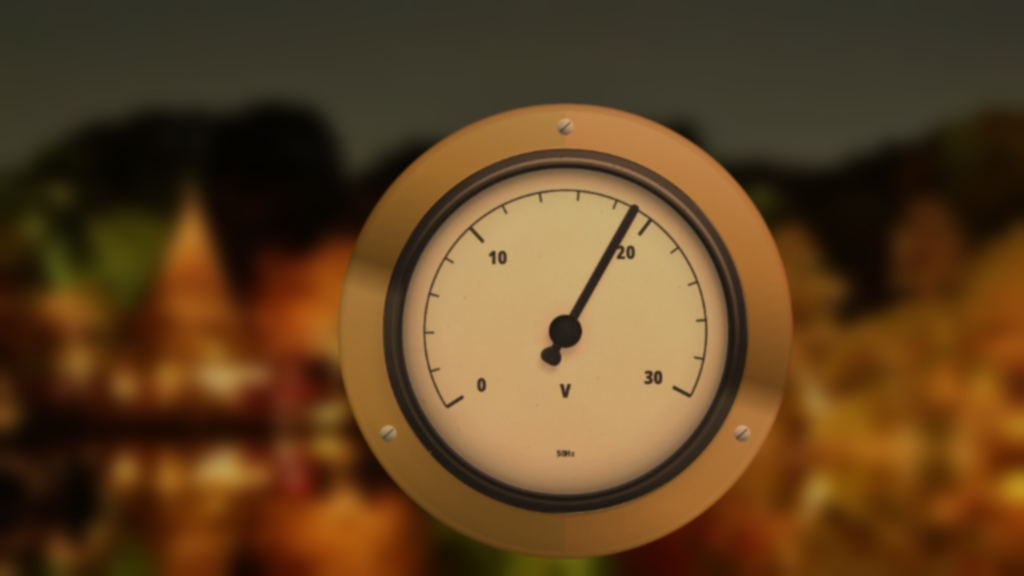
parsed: 19 V
